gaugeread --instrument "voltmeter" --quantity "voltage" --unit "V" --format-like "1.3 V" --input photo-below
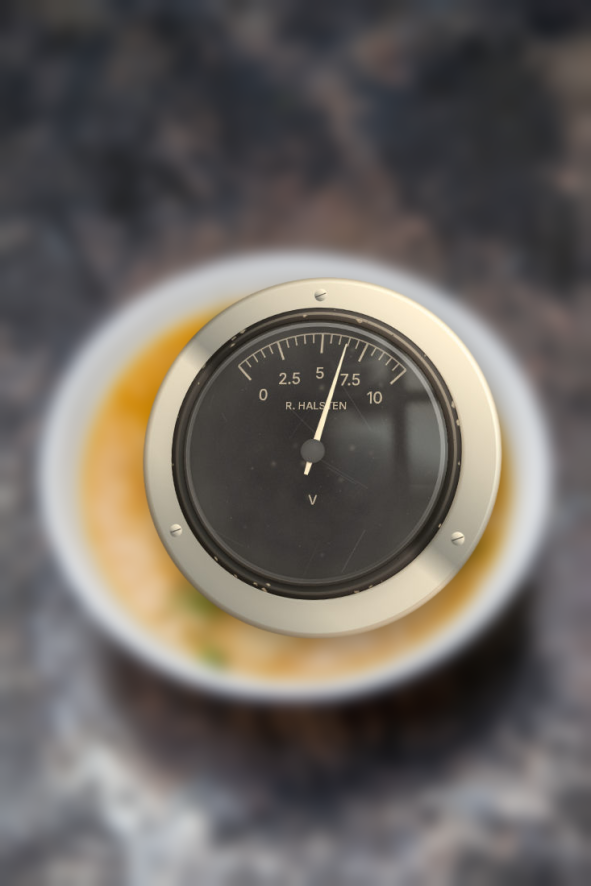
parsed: 6.5 V
